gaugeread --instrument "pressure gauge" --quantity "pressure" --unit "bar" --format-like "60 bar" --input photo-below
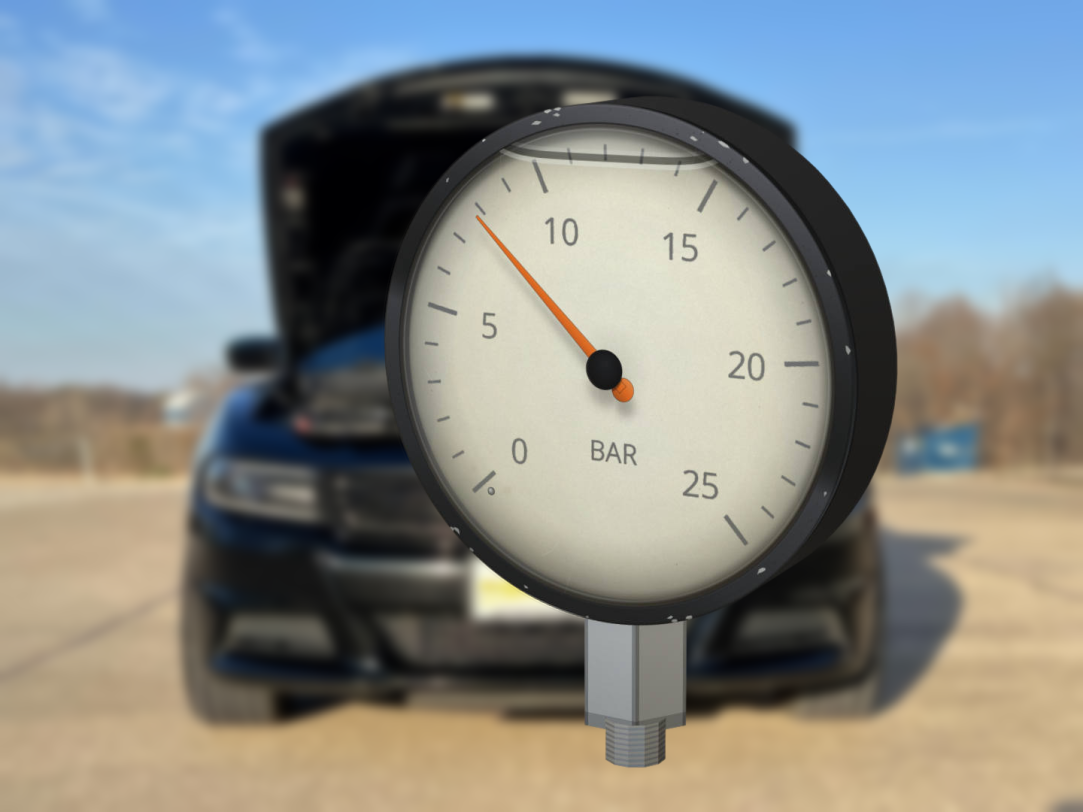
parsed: 8 bar
